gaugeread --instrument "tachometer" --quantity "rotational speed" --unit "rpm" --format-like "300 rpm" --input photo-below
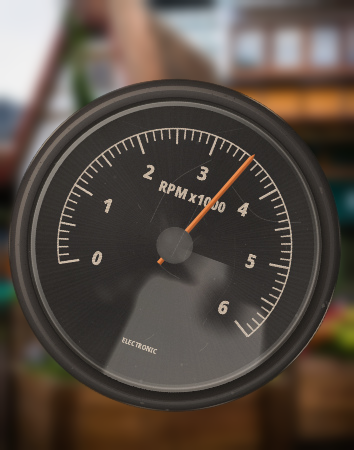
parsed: 3500 rpm
